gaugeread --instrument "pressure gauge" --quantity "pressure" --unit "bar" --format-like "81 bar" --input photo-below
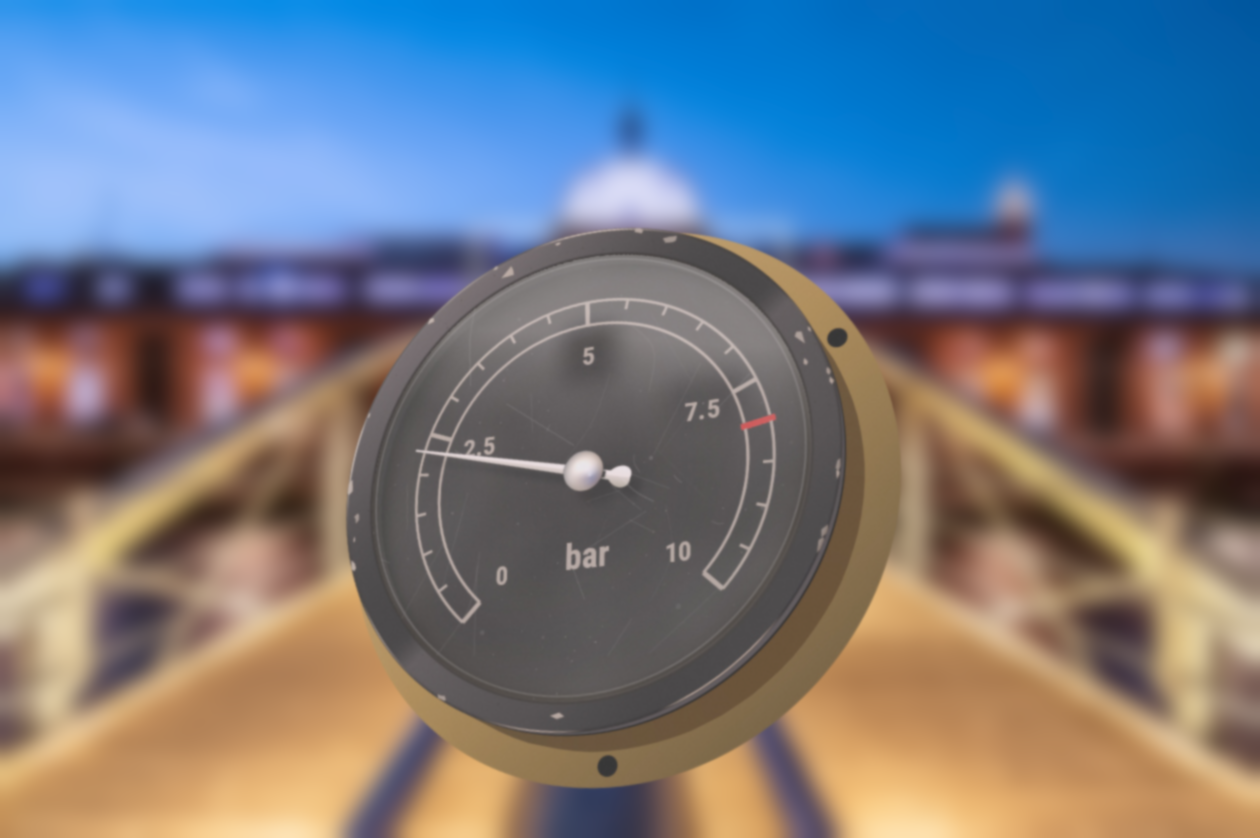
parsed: 2.25 bar
